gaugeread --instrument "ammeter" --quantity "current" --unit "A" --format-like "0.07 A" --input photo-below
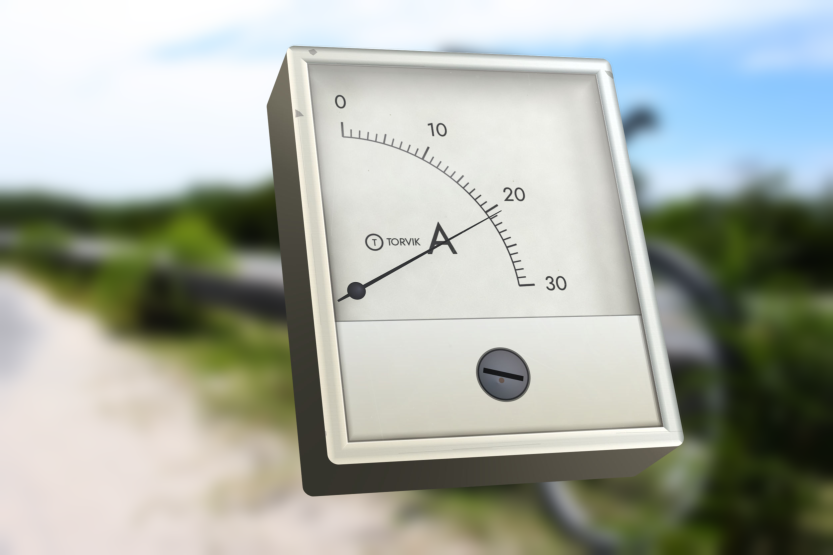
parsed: 21 A
